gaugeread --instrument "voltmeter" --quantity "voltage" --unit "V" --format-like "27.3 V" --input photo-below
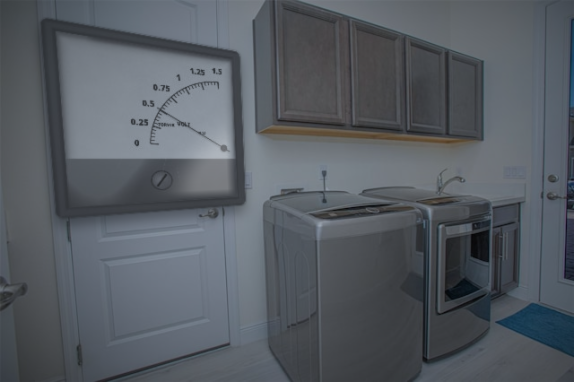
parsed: 0.5 V
